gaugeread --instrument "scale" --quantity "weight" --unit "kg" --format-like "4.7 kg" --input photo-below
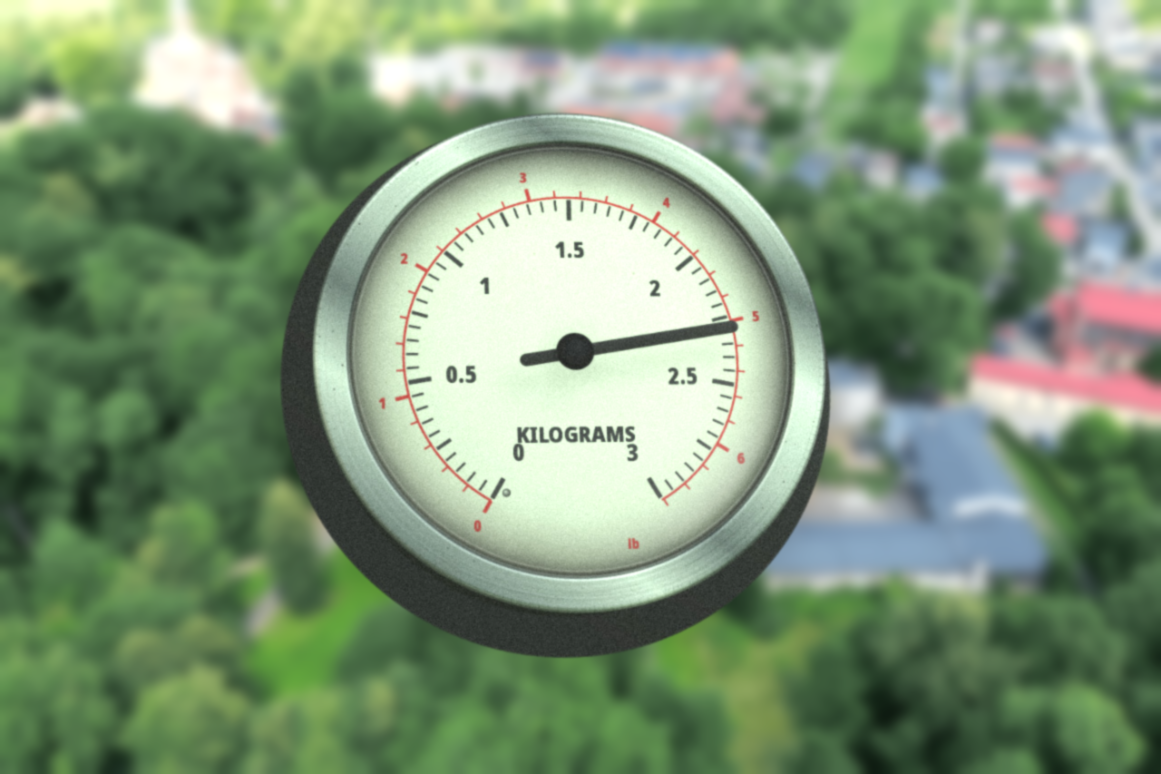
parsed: 2.3 kg
